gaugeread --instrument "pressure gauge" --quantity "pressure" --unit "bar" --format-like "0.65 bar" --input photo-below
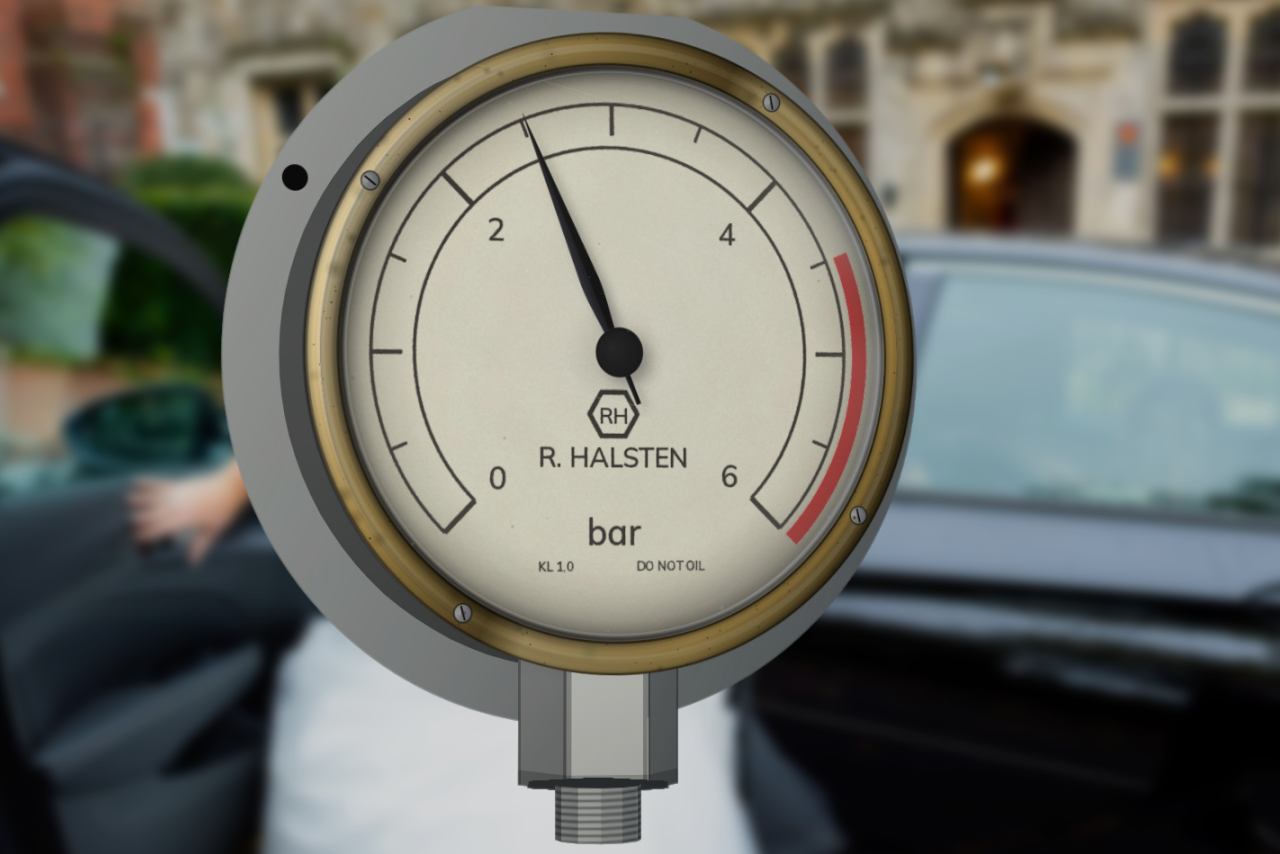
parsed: 2.5 bar
